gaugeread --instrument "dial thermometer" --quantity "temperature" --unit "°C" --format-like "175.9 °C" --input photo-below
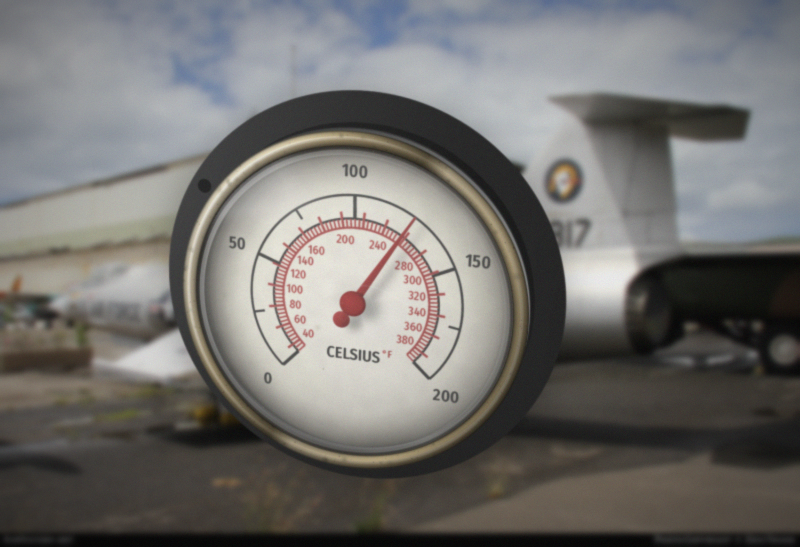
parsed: 125 °C
